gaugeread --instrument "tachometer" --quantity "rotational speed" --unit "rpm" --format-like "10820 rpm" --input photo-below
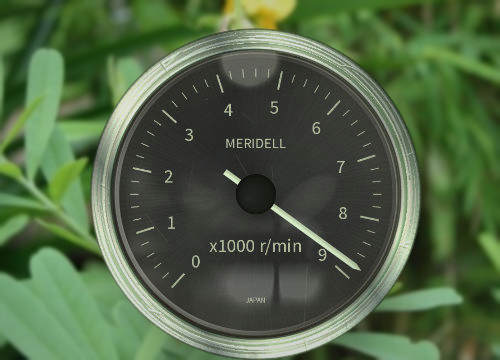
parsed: 8800 rpm
